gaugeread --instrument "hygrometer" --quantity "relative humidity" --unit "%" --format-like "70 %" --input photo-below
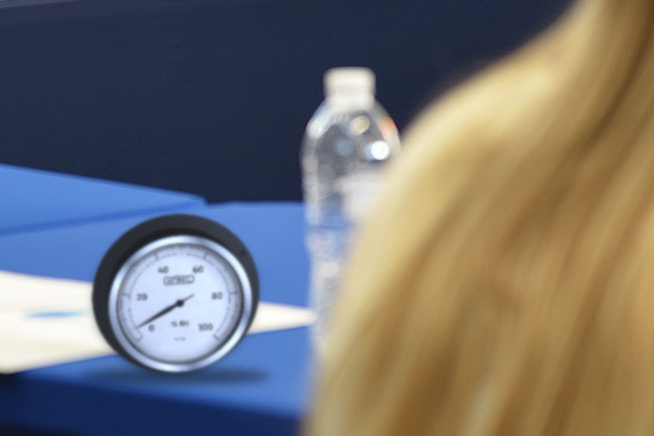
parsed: 5 %
